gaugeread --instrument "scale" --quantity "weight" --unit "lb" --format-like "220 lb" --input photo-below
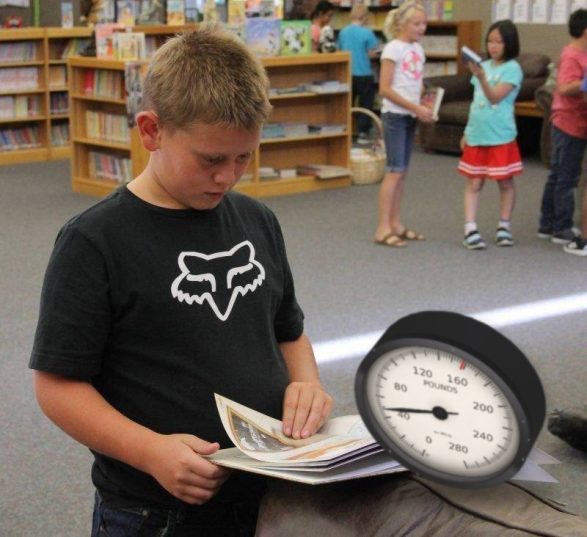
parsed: 50 lb
